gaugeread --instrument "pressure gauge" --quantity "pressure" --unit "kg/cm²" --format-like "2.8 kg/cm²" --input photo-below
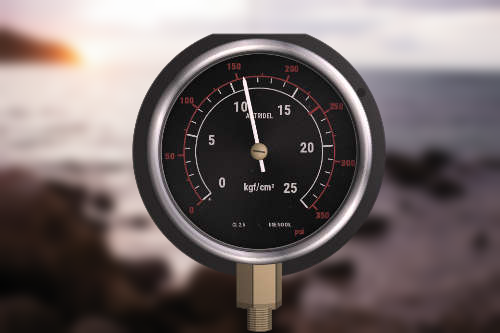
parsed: 11 kg/cm²
